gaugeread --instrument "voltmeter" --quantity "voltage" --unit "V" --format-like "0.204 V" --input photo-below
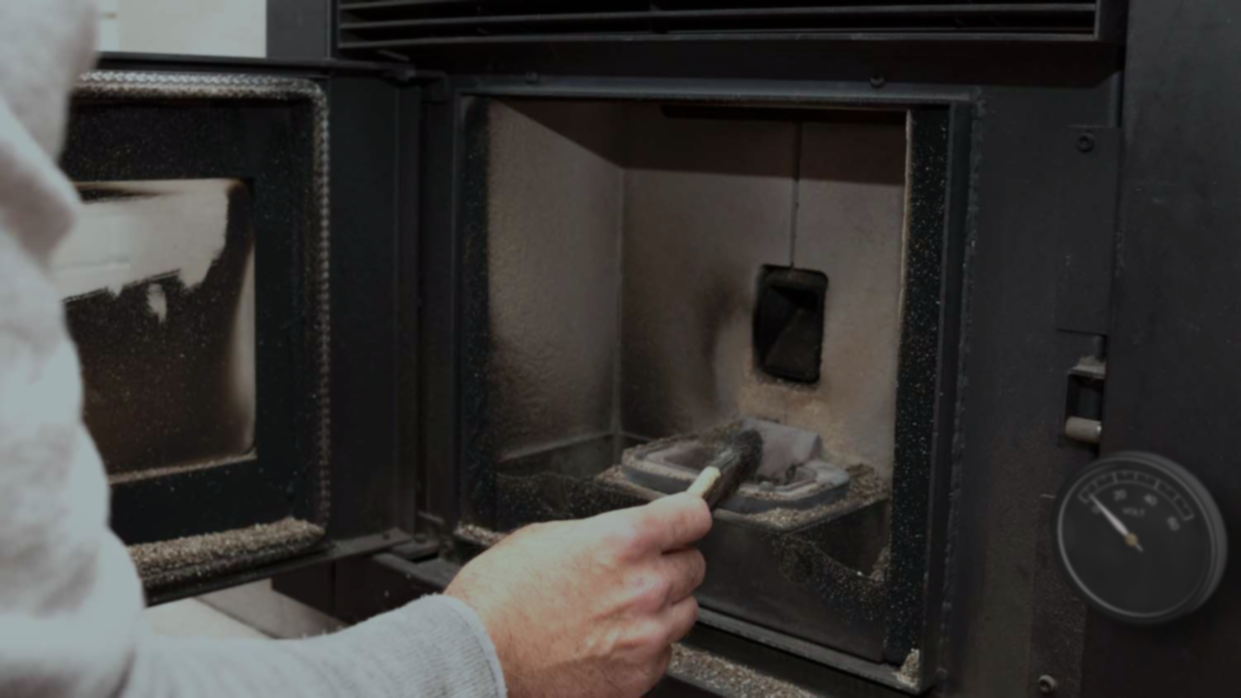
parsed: 5 V
